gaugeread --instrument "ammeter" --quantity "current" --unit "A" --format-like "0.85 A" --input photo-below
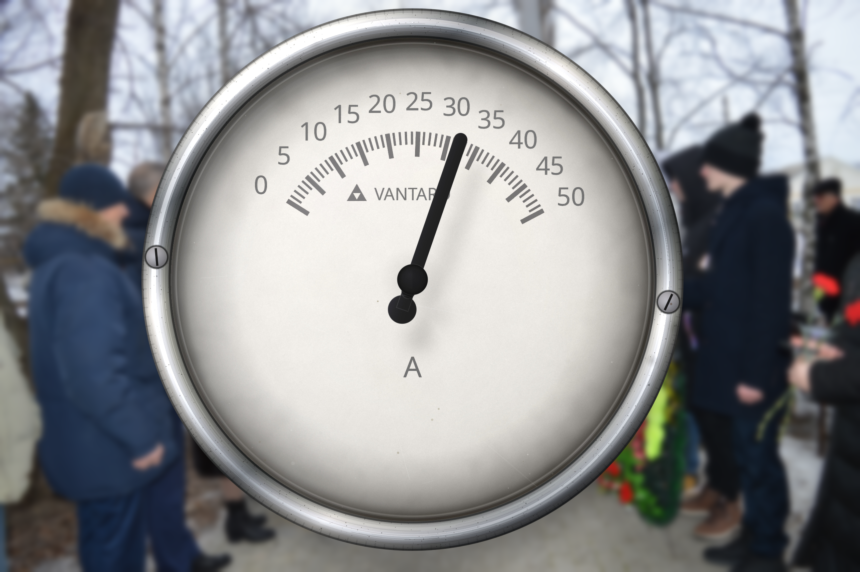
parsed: 32 A
